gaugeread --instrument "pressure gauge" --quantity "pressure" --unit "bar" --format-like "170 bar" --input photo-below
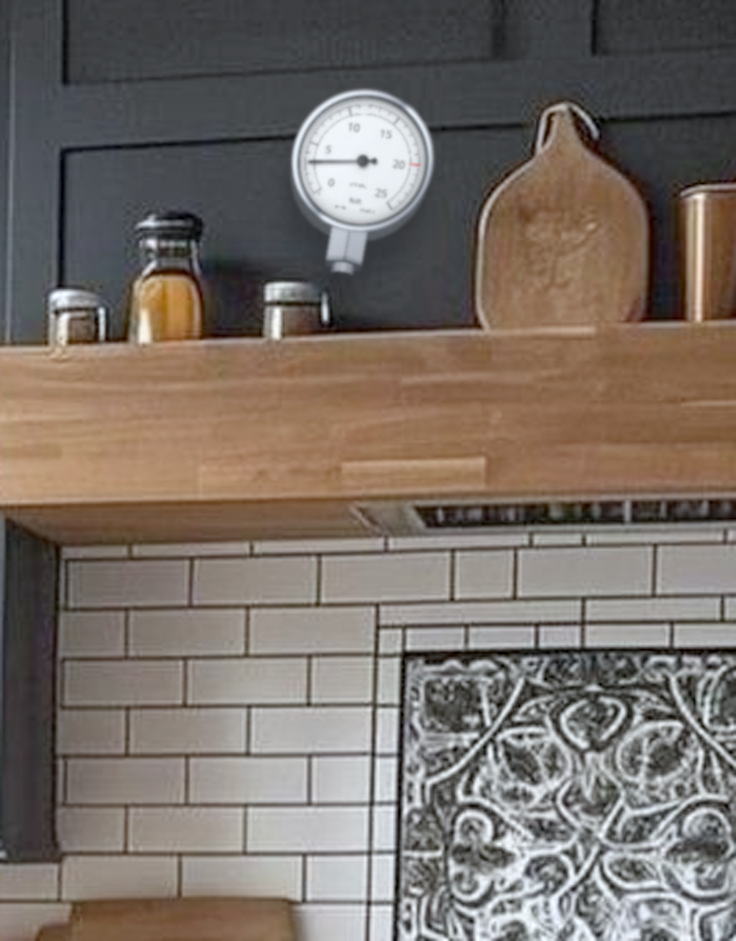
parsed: 3 bar
